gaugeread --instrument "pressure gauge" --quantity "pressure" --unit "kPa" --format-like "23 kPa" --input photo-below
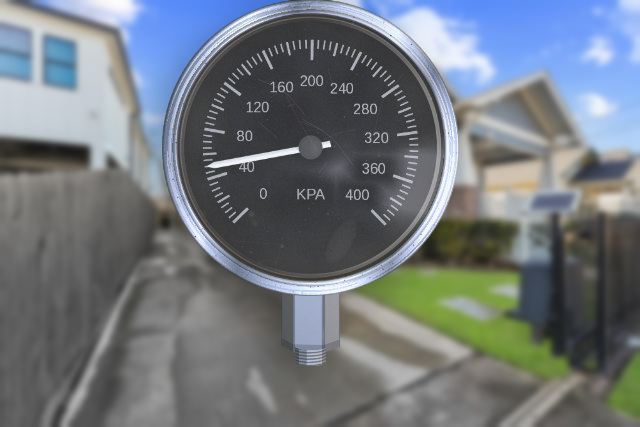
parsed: 50 kPa
